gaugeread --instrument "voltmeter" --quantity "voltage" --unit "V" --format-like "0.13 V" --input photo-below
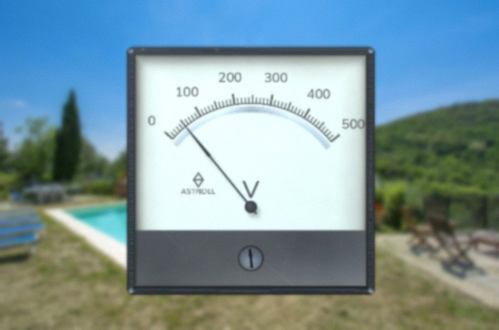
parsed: 50 V
